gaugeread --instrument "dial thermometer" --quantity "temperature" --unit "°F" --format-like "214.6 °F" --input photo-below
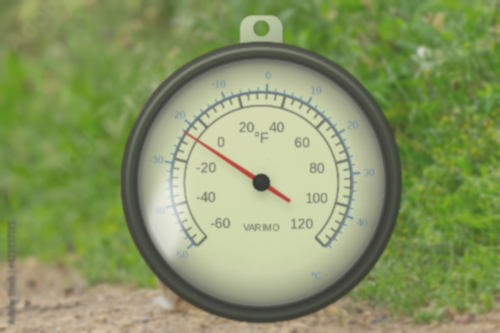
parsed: -8 °F
